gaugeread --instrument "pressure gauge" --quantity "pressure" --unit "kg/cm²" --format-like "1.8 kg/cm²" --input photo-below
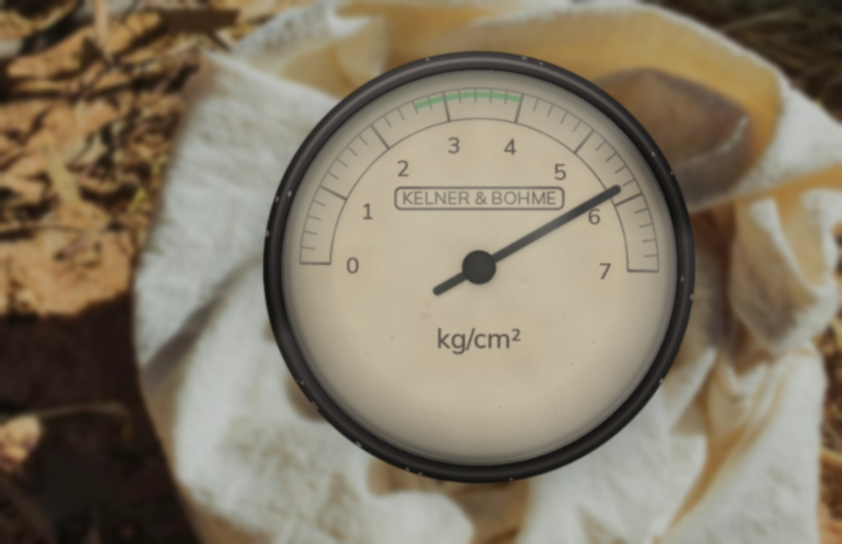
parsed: 5.8 kg/cm²
